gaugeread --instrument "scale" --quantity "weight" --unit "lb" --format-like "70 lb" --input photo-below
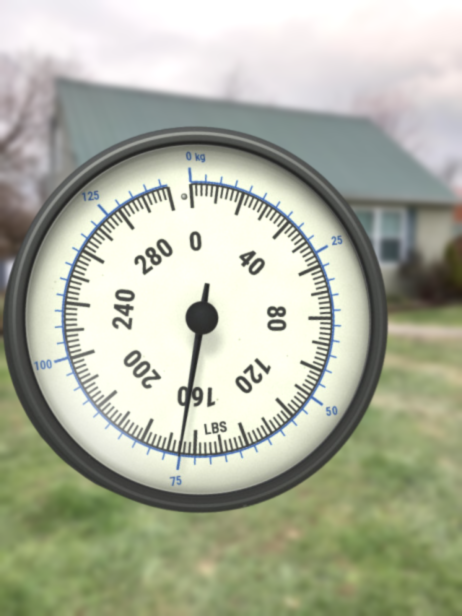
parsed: 166 lb
